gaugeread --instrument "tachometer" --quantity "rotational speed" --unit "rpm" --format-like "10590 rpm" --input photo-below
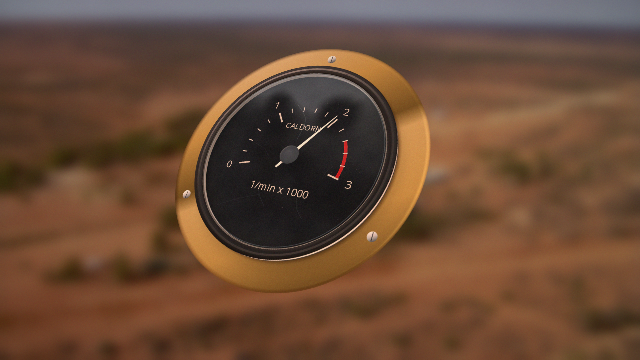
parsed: 2000 rpm
